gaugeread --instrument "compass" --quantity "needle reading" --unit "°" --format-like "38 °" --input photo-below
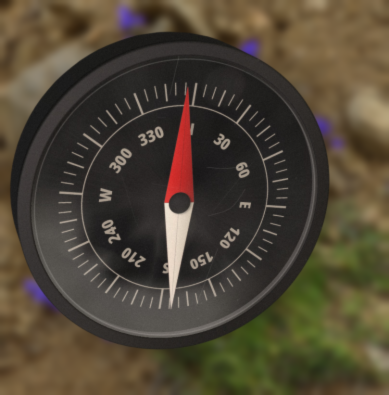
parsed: 355 °
